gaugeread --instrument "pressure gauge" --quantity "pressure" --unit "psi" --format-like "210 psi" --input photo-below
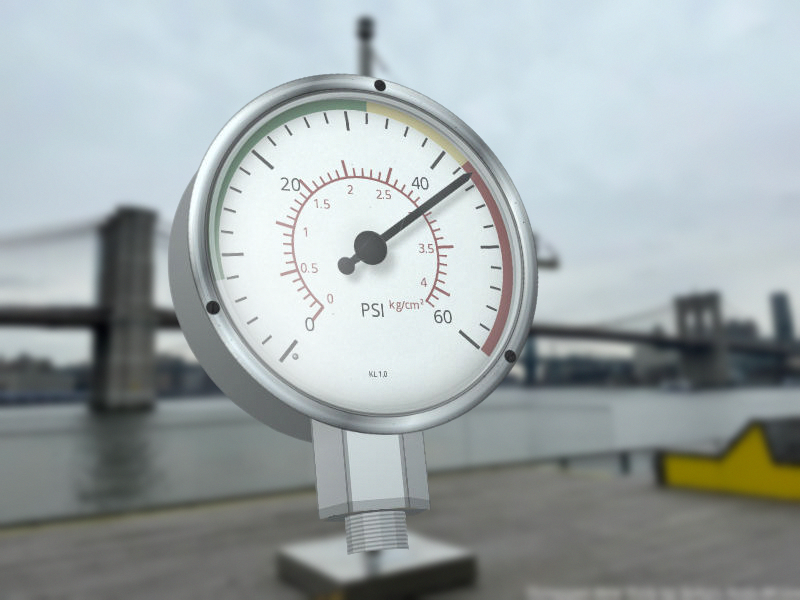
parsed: 43 psi
